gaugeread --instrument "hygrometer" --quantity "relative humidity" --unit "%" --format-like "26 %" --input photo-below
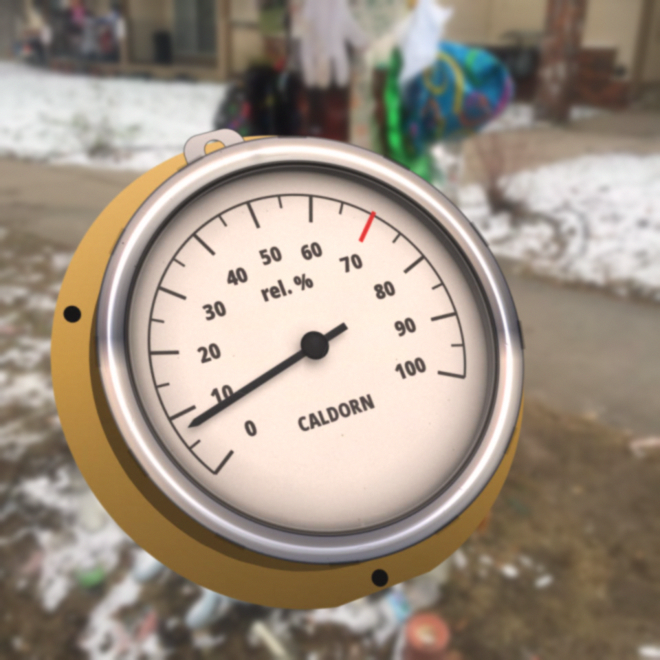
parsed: 7.5 %
